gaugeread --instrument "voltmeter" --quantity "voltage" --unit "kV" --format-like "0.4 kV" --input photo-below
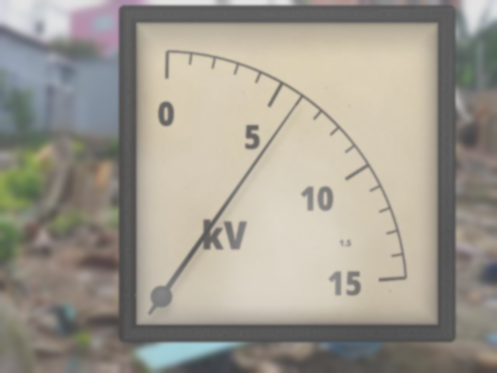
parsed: 6 kV
